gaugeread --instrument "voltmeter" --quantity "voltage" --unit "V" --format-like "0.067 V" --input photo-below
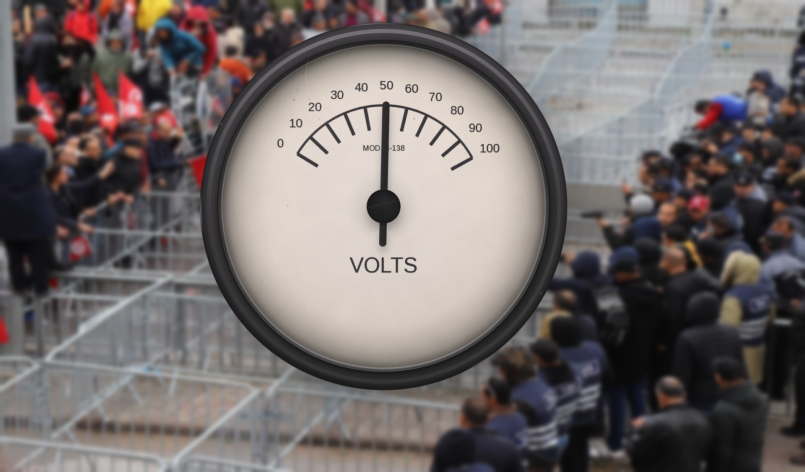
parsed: 50 V
